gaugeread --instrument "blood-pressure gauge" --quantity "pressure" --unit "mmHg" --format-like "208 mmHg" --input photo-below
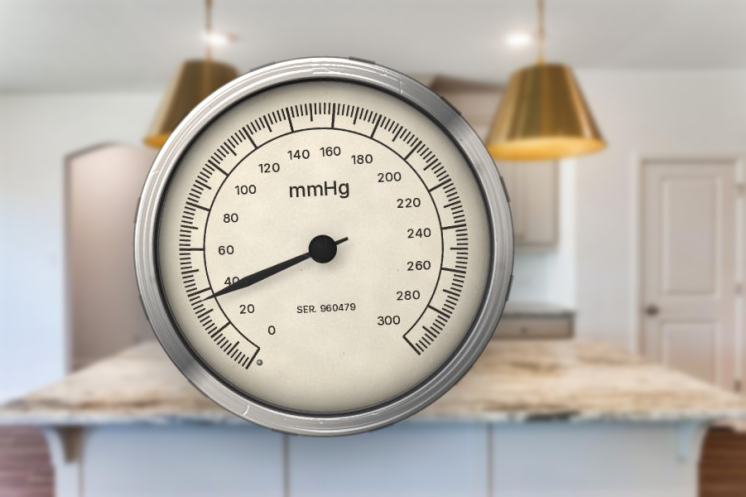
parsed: 36 mmHg
